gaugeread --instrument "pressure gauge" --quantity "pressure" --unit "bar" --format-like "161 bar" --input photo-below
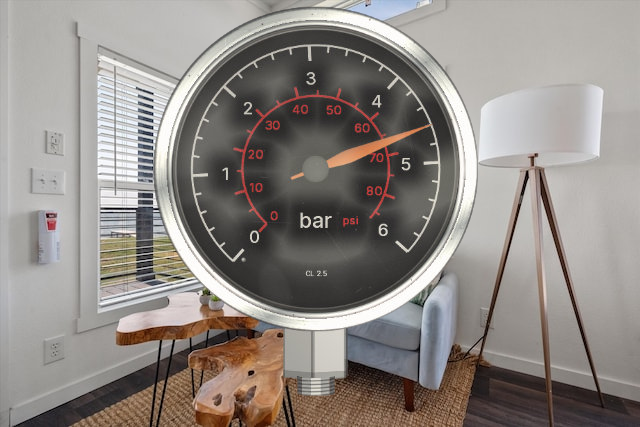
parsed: 4.6 bar
